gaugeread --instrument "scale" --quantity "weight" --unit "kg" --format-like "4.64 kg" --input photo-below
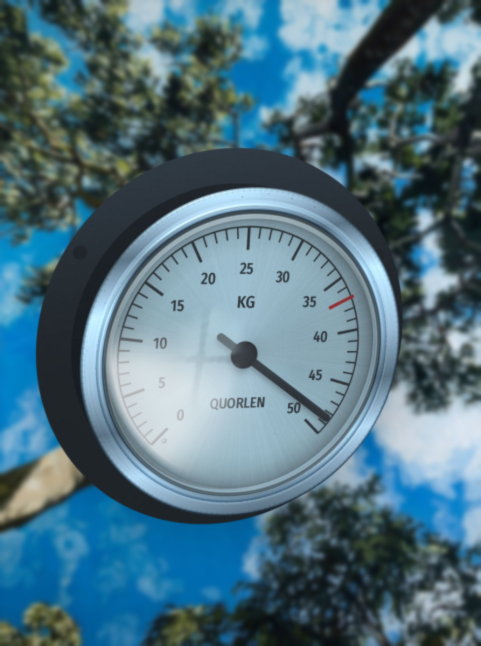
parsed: 48.5 kg
